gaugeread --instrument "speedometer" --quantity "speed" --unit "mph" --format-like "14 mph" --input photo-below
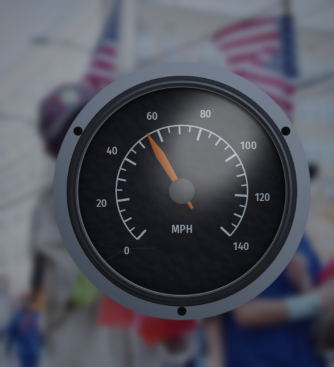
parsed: 55 mph
